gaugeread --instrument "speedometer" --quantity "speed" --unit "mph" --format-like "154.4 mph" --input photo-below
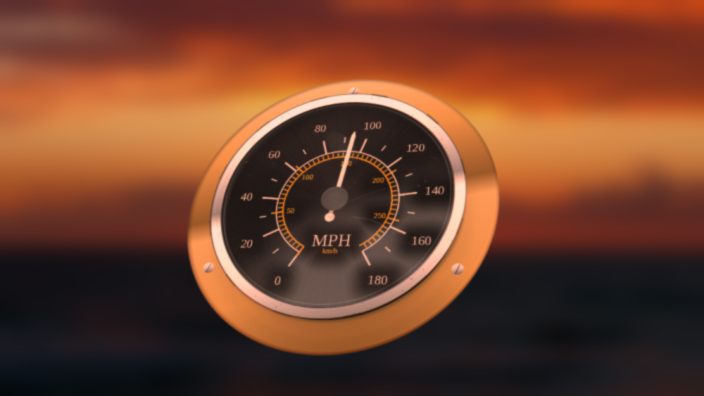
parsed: 95 mph
